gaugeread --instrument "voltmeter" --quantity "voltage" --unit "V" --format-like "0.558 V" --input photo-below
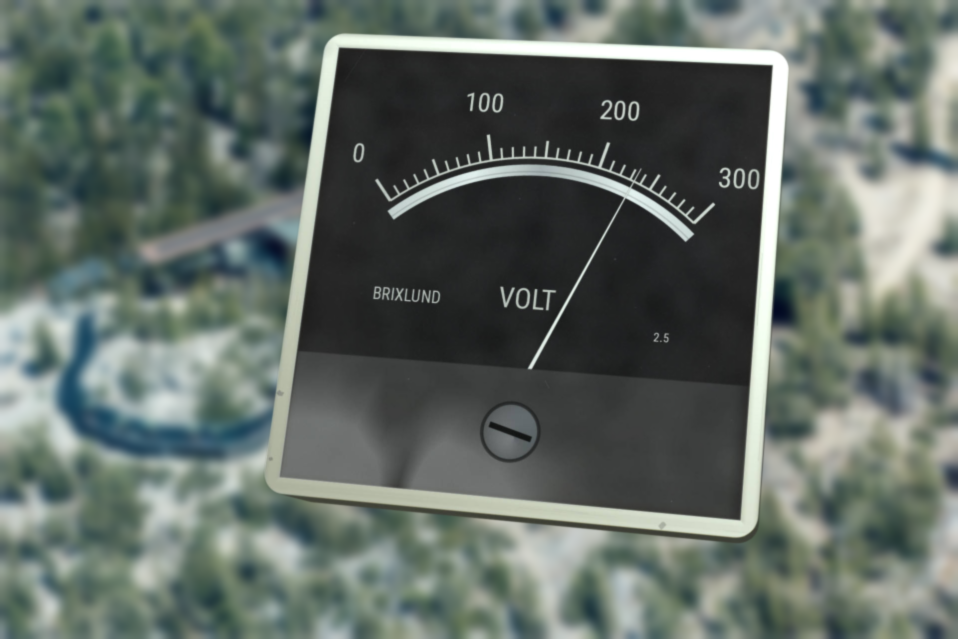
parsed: 235 V
